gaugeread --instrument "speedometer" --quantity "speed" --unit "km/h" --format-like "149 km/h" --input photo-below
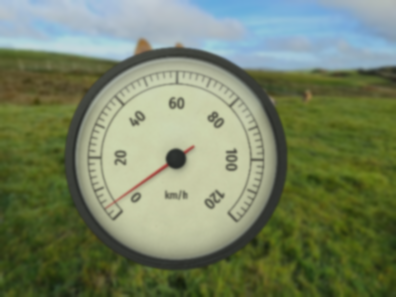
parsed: 4 km/h
